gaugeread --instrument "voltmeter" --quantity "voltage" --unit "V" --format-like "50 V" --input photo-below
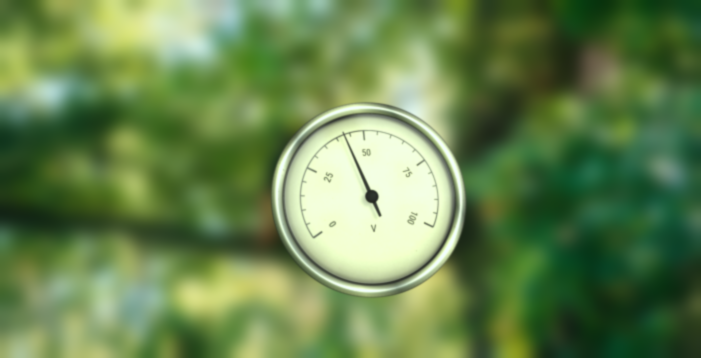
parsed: 42.5 V
